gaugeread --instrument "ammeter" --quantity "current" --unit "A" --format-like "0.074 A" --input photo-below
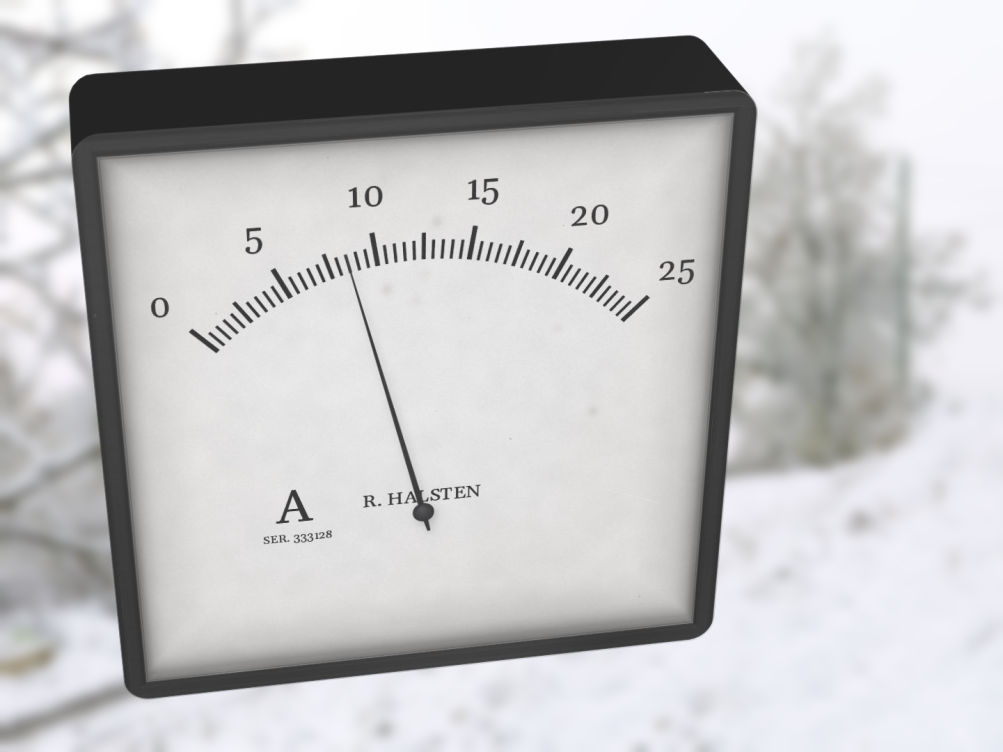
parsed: 8.5 A
